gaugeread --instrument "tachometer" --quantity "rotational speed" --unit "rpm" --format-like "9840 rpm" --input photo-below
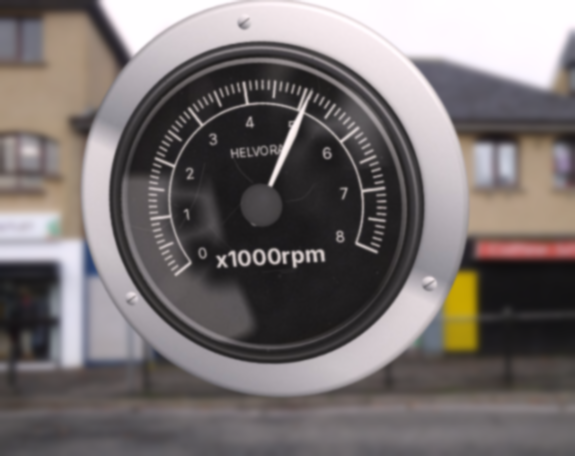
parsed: 5100 rpm
